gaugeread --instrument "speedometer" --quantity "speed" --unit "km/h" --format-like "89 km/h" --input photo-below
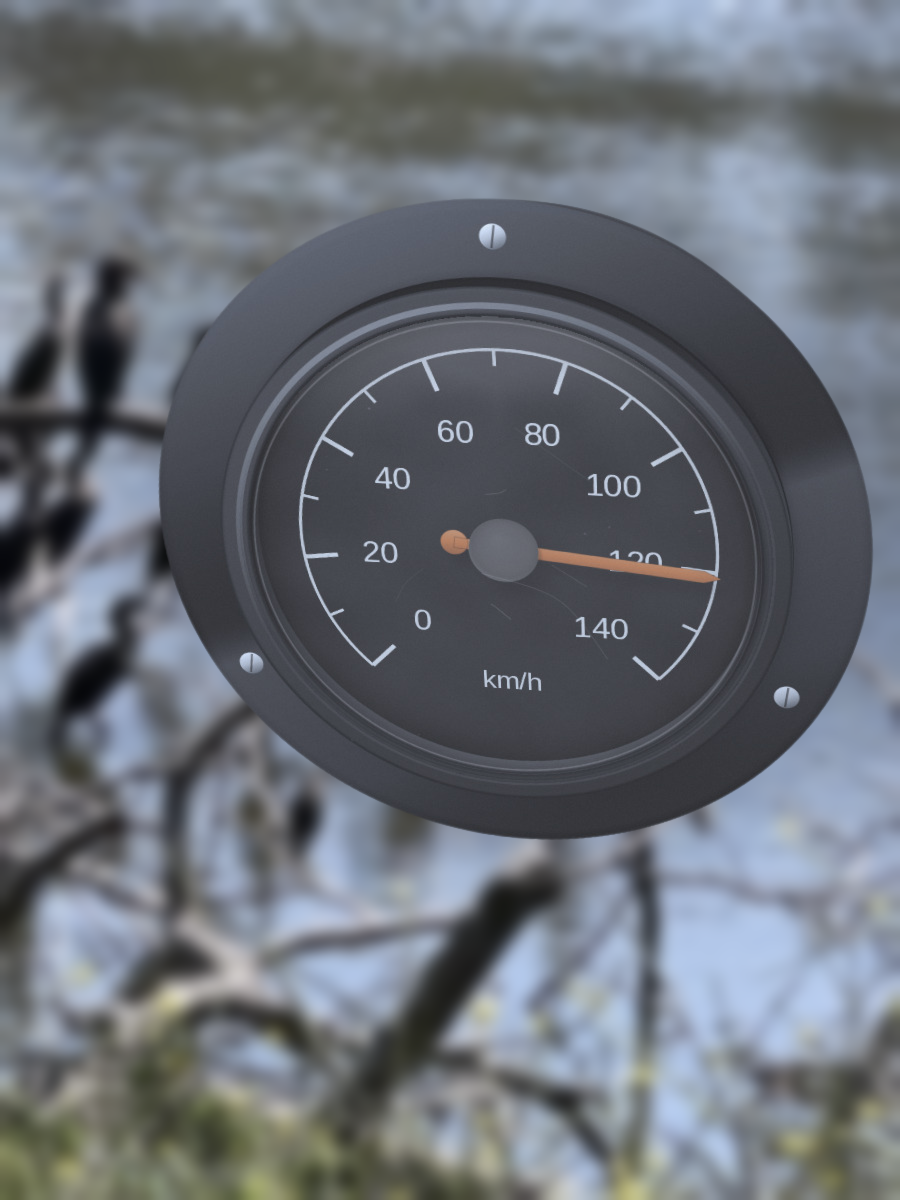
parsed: 120 km/h
